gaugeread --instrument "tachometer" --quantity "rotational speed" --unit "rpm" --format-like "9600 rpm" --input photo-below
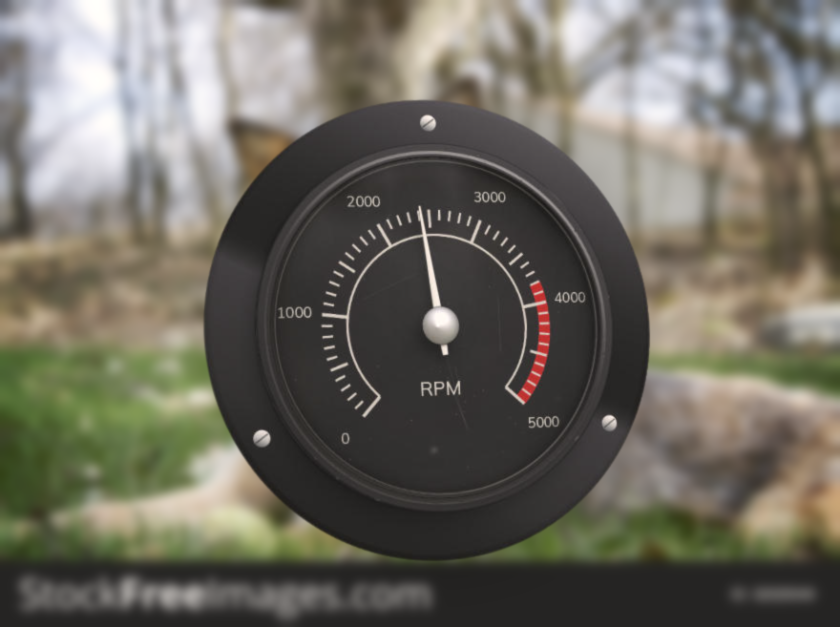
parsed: 2400 rpm
